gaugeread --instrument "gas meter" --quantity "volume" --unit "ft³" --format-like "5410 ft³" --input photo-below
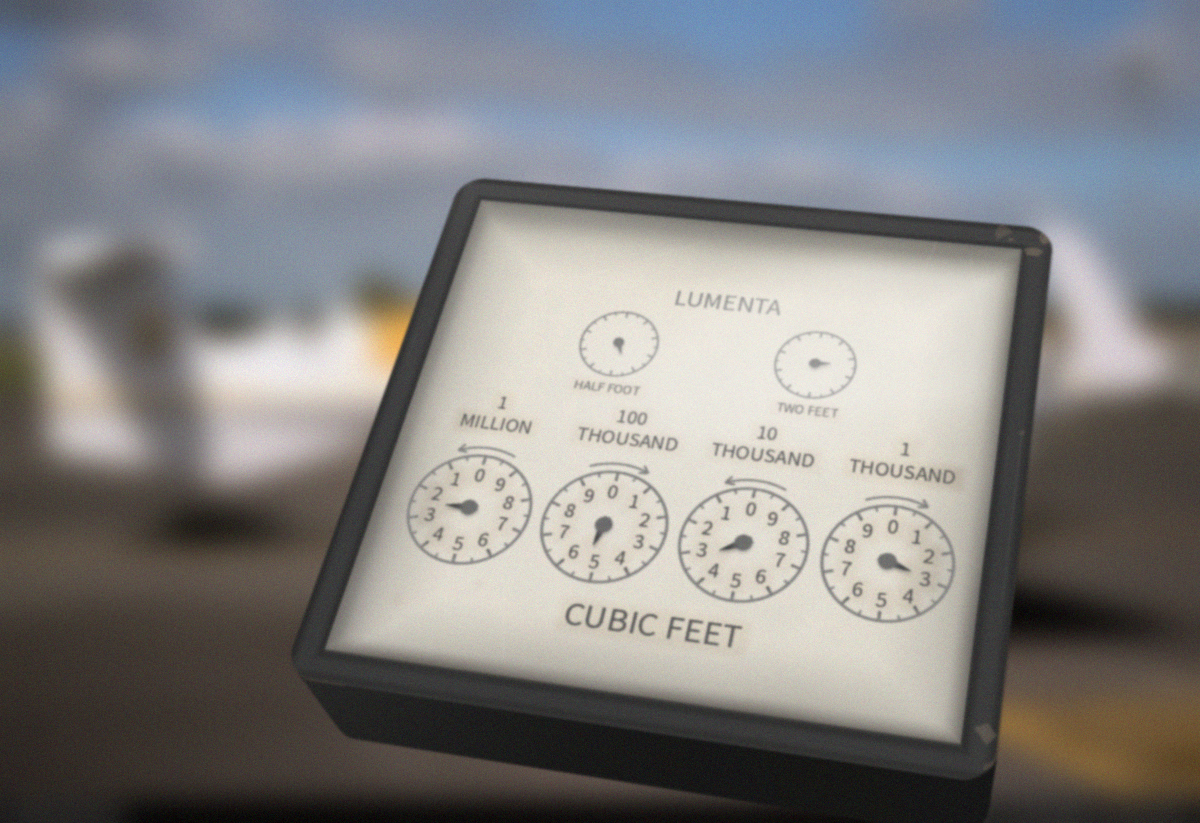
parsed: 253300 ft³
